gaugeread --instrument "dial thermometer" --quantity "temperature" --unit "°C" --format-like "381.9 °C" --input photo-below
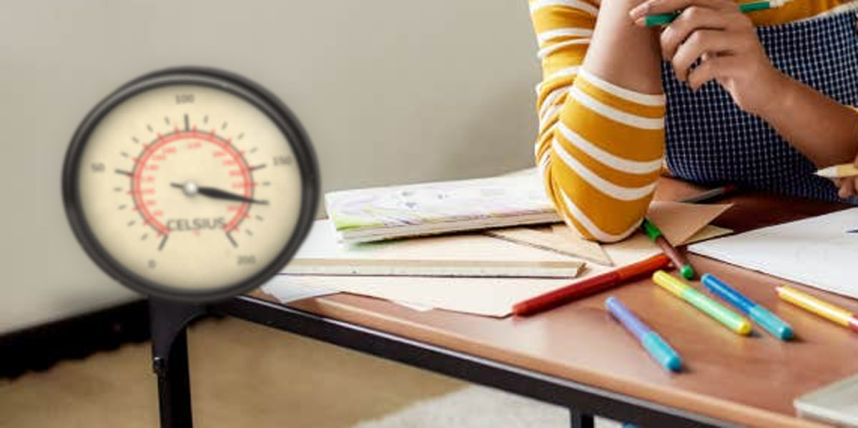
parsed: 170 °C
